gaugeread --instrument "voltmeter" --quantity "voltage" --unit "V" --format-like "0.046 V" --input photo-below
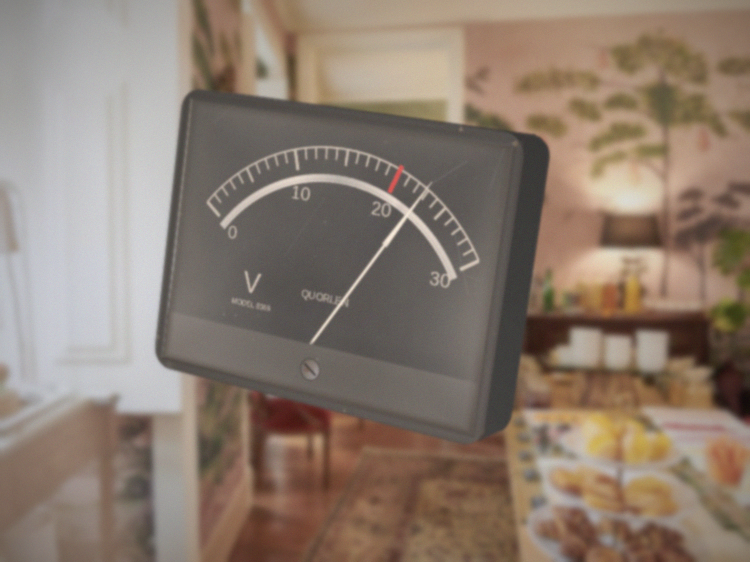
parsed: 23 V
